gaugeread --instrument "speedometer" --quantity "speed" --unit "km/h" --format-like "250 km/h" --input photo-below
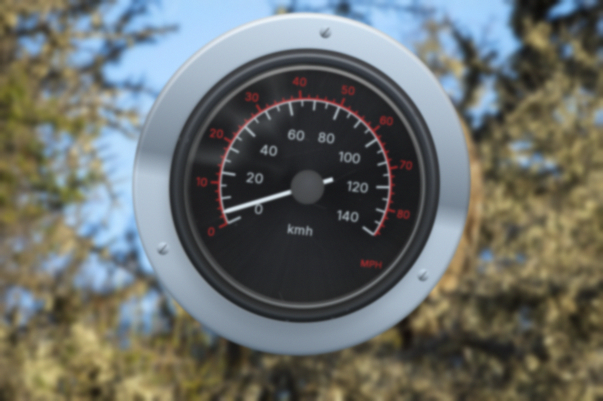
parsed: 5 km/h
